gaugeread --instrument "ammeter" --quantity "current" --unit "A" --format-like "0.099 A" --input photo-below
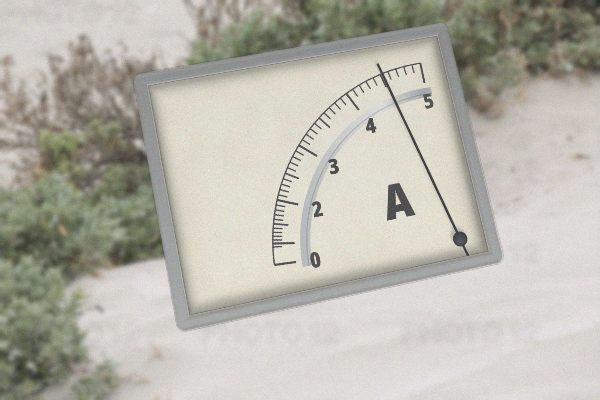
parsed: 4.5 A
